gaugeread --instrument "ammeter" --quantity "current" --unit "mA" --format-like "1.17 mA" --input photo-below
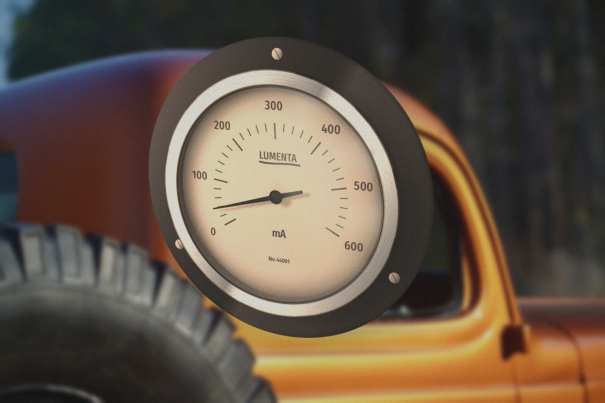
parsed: 40 mA
